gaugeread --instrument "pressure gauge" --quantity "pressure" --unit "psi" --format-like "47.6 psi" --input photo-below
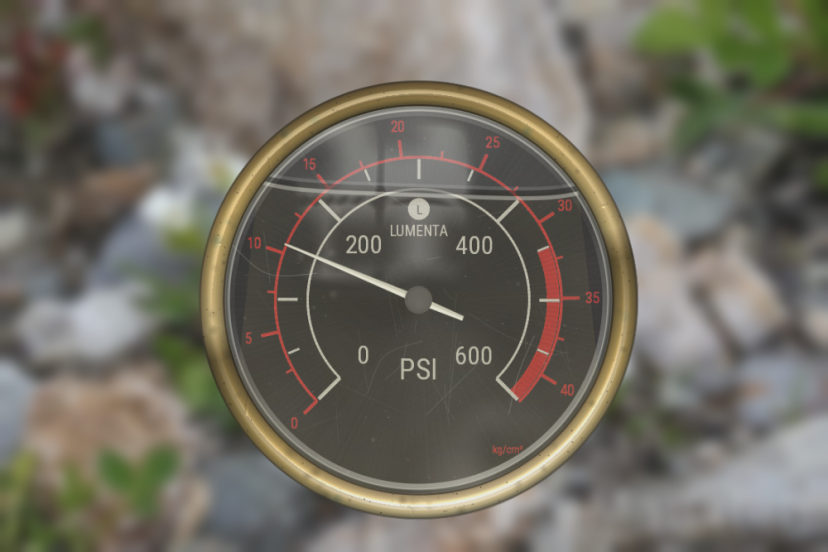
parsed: 150 psi
